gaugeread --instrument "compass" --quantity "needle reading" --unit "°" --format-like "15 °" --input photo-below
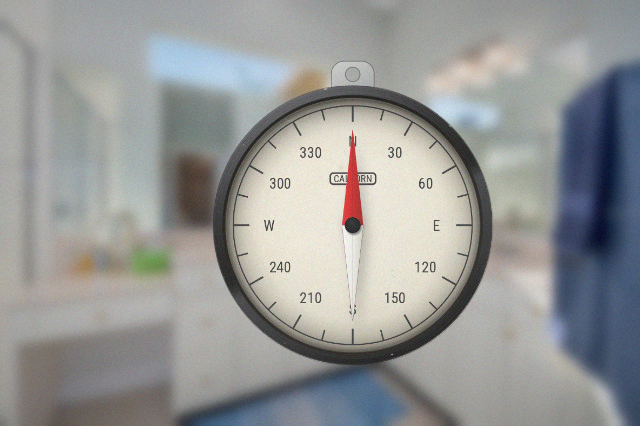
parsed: 0 °
